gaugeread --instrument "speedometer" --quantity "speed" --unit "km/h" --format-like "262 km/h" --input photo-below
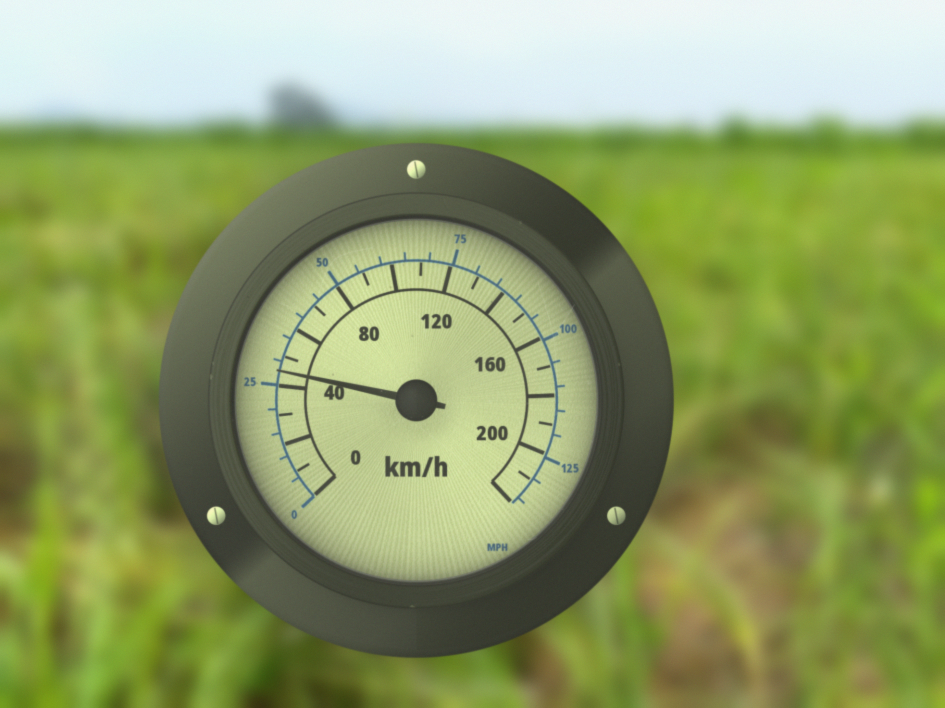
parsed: 45 km/h
